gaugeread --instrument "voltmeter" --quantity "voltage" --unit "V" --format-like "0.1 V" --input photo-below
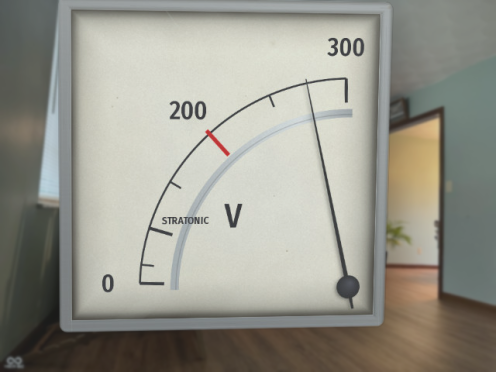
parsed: 275 V
